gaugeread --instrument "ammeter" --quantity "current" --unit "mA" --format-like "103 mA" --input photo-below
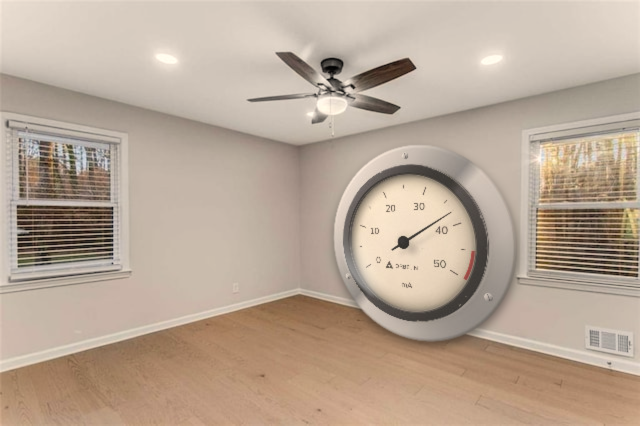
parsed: 37.5 mA
